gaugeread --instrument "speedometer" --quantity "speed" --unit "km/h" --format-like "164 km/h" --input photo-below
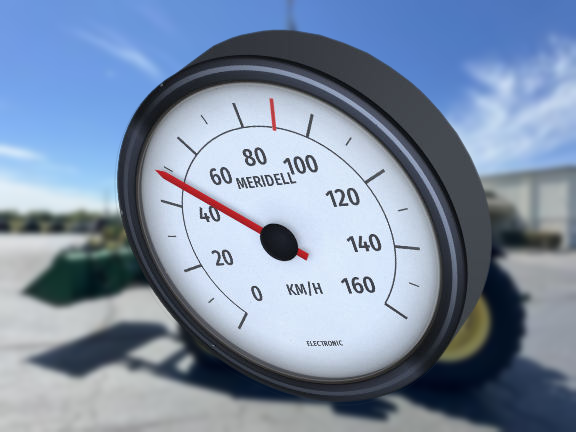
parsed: 50 km/h
